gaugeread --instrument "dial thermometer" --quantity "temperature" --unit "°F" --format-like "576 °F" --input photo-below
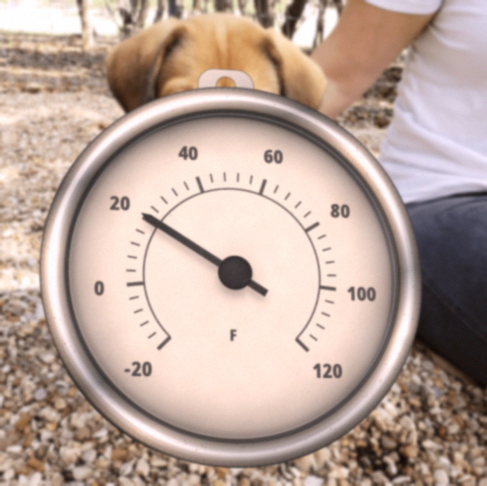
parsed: 20 °F
